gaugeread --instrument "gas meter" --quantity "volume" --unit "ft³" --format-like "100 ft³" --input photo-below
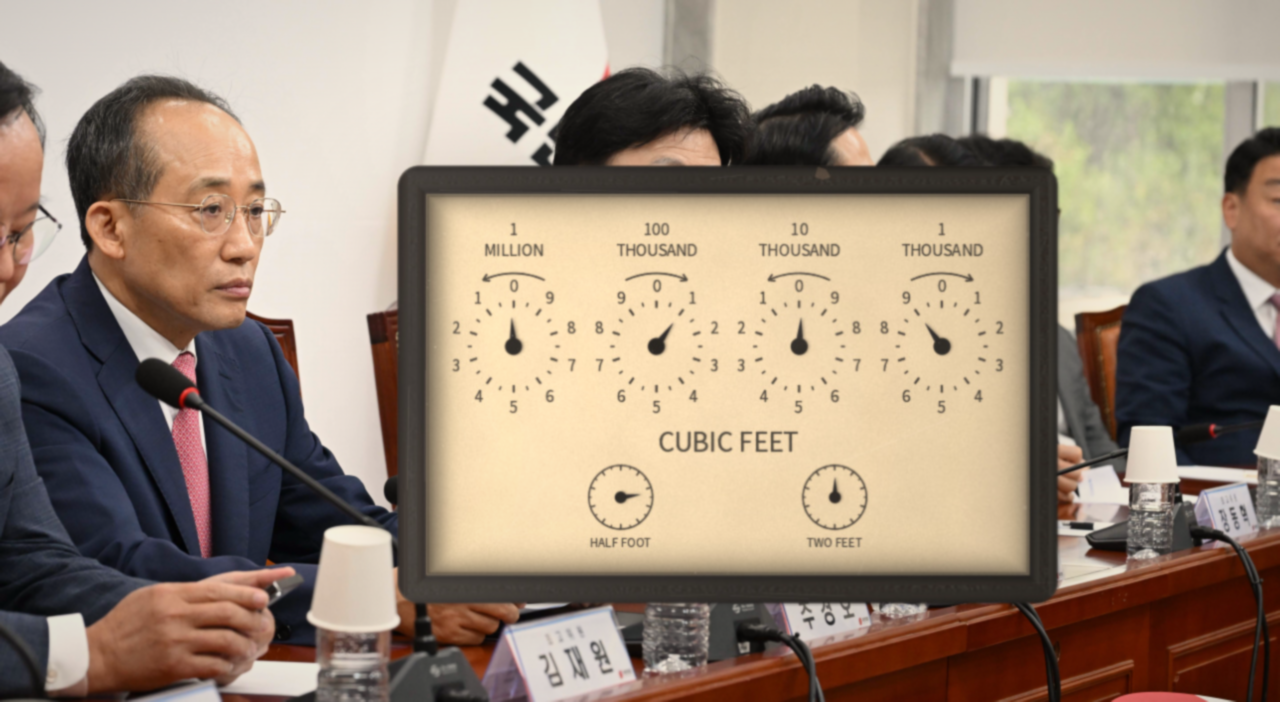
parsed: 9900 ft³
